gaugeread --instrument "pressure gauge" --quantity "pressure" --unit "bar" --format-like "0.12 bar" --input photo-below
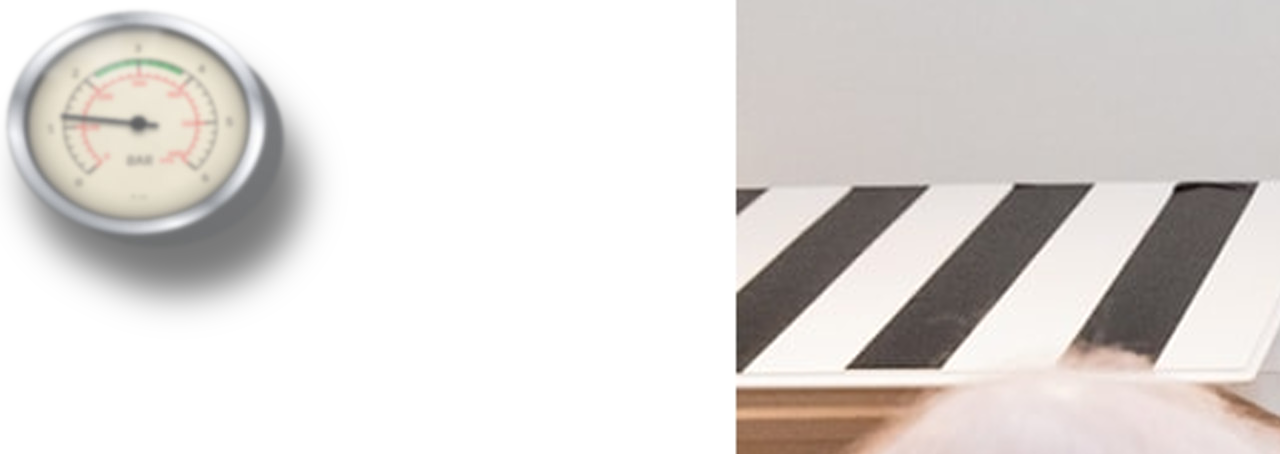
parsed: 1.2 bar
